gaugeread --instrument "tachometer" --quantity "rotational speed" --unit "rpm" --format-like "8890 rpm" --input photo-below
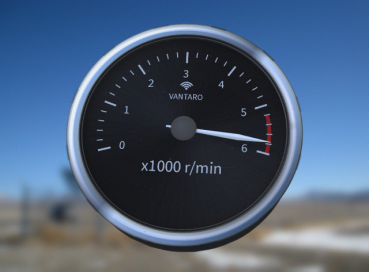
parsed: 5800 rpm
